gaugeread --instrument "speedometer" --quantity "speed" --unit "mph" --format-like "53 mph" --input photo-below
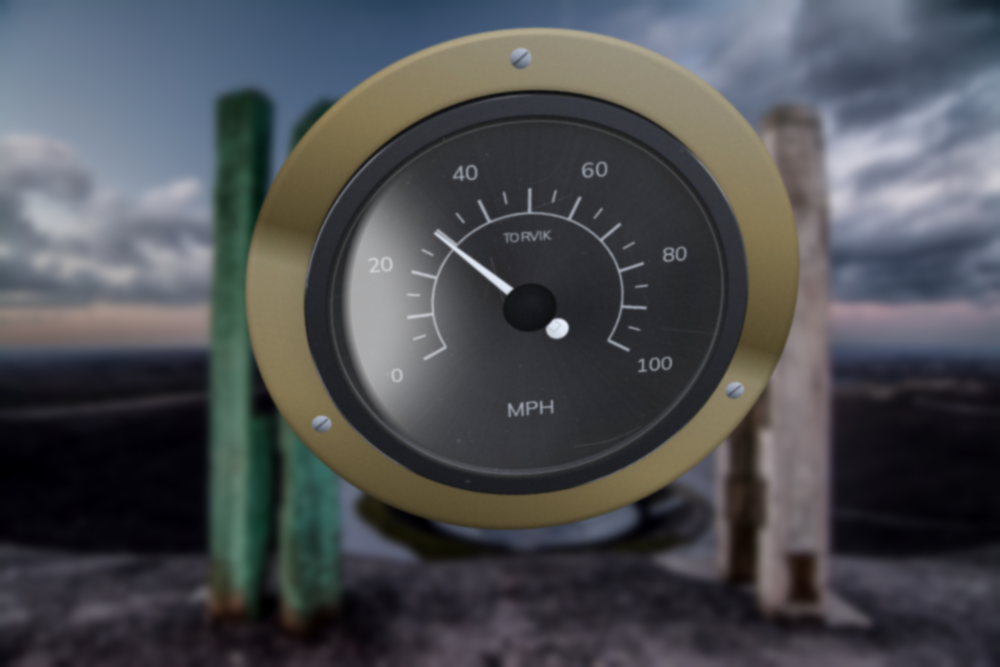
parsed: 30 mph
